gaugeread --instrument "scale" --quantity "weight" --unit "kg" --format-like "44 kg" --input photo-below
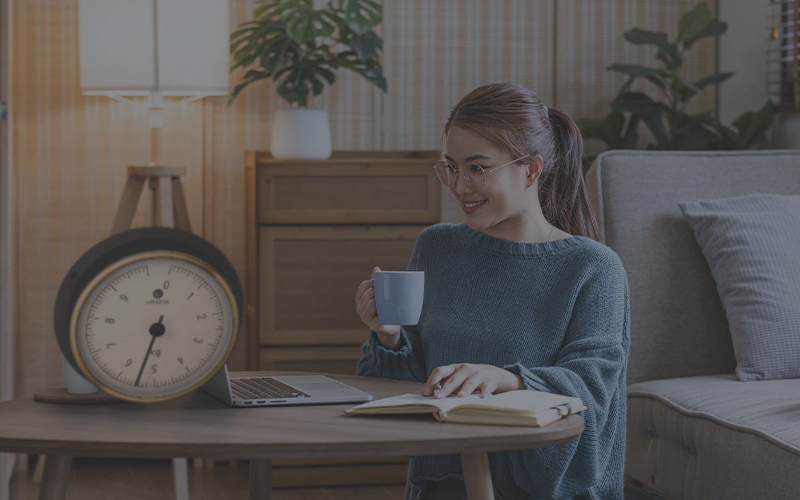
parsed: 5.5 kg
